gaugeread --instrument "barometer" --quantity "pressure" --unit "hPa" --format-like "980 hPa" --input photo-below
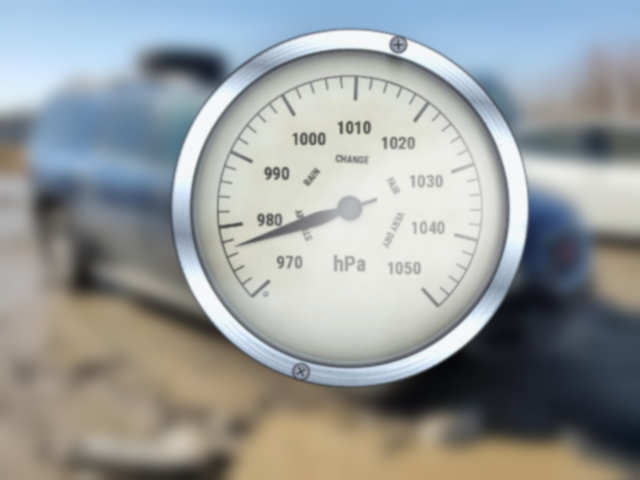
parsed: 977 hPa
